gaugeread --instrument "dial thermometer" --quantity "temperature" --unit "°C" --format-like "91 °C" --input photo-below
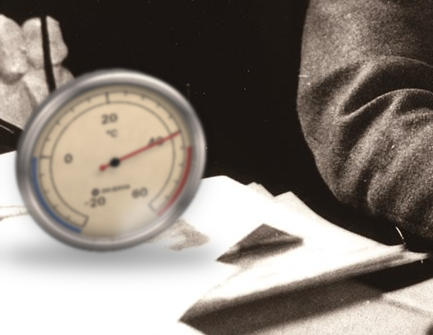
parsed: 40 °C
